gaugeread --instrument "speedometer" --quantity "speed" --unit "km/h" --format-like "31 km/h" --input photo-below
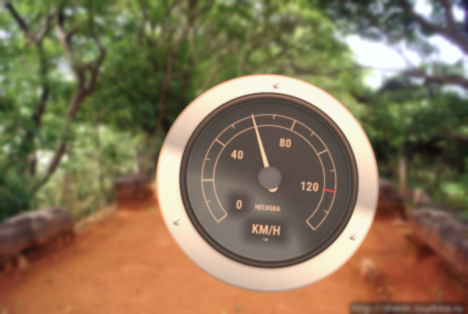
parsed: 60 km/h
